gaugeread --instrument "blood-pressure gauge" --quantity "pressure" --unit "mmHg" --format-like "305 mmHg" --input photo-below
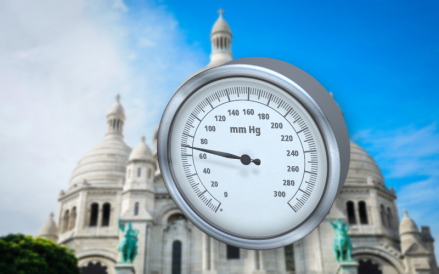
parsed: 70 mmHg
